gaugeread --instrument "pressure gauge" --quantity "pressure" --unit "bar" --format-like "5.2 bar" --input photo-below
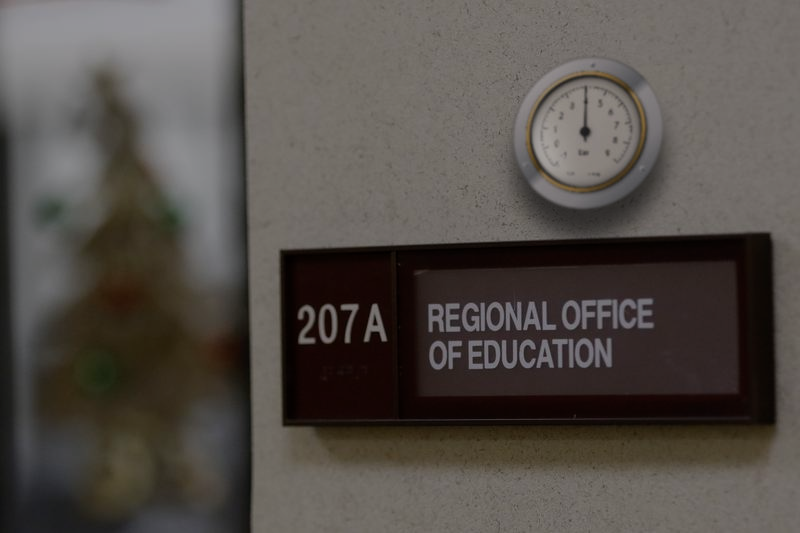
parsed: 4 bar
